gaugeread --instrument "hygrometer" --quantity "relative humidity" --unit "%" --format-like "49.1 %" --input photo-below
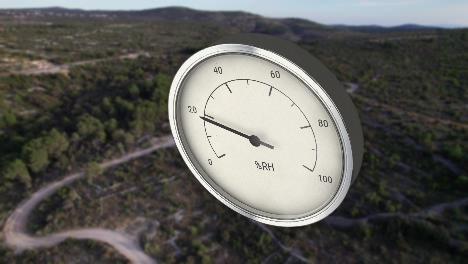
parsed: 20 %
